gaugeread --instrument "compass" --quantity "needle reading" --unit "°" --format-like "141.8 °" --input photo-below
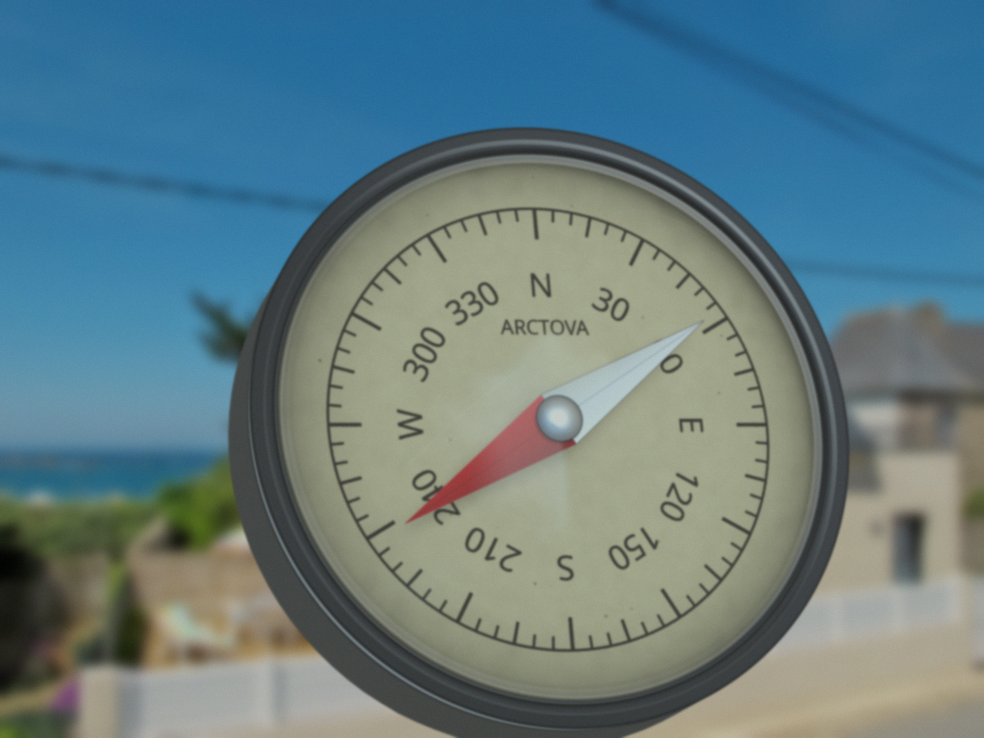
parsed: 237.5 °
